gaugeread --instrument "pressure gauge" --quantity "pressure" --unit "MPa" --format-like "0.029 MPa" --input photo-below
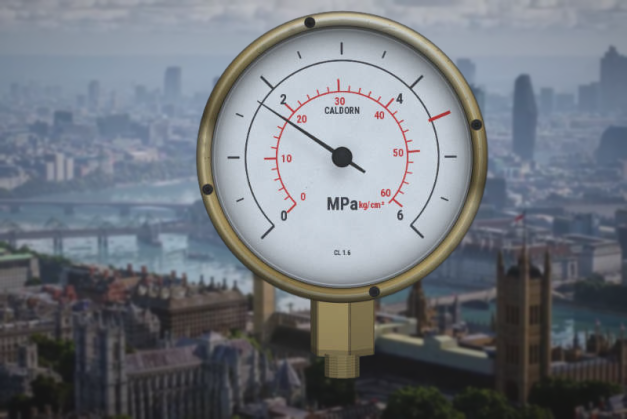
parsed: 1.75 MPa
